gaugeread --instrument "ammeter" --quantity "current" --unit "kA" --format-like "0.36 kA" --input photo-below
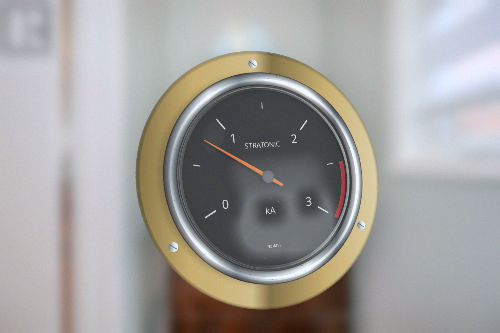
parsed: 0.75 kA
